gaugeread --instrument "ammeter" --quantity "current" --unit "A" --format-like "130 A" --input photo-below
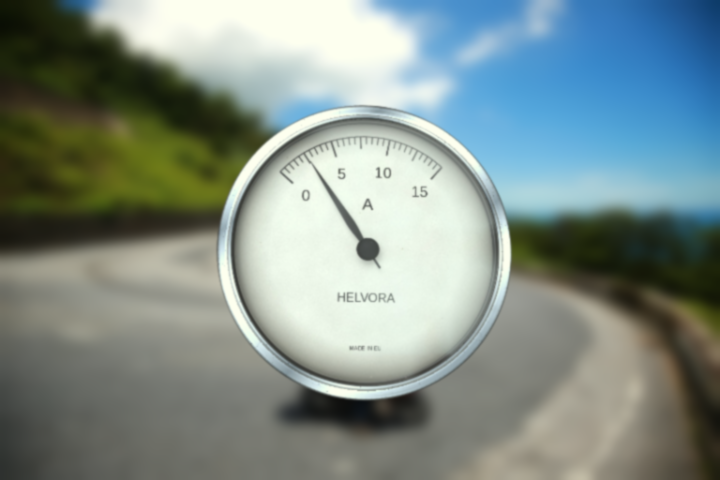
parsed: 2.5 A
